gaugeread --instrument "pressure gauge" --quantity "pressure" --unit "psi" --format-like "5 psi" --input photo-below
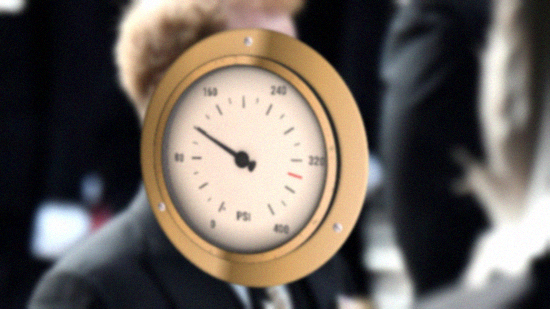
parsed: 120 psi
